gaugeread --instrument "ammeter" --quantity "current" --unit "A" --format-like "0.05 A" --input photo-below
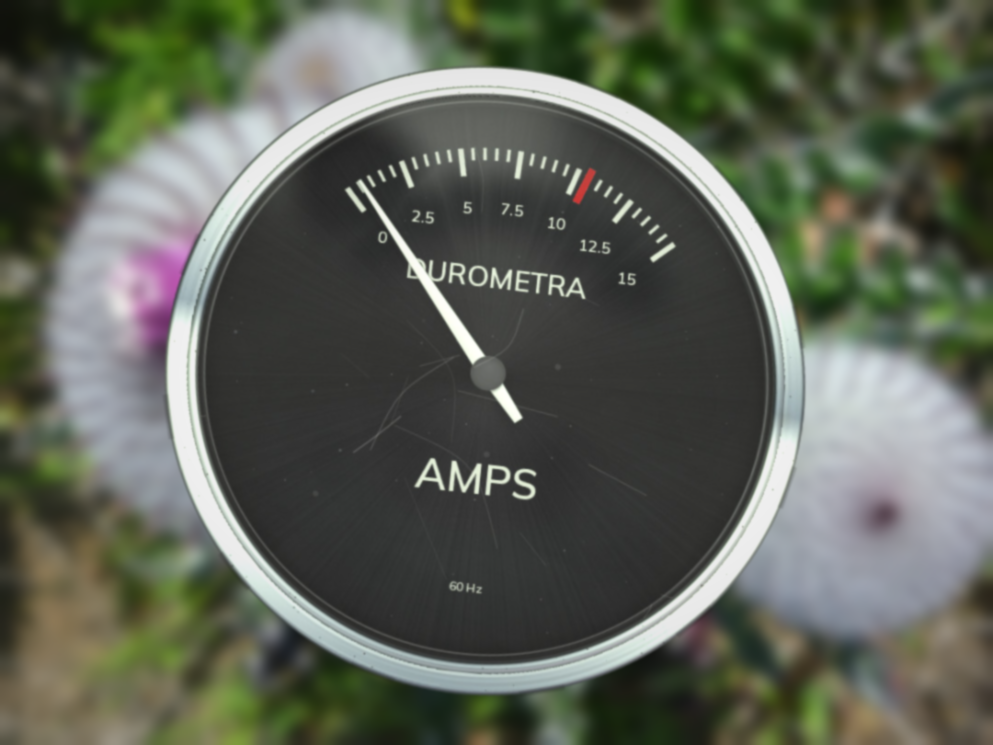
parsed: 0.5 A
